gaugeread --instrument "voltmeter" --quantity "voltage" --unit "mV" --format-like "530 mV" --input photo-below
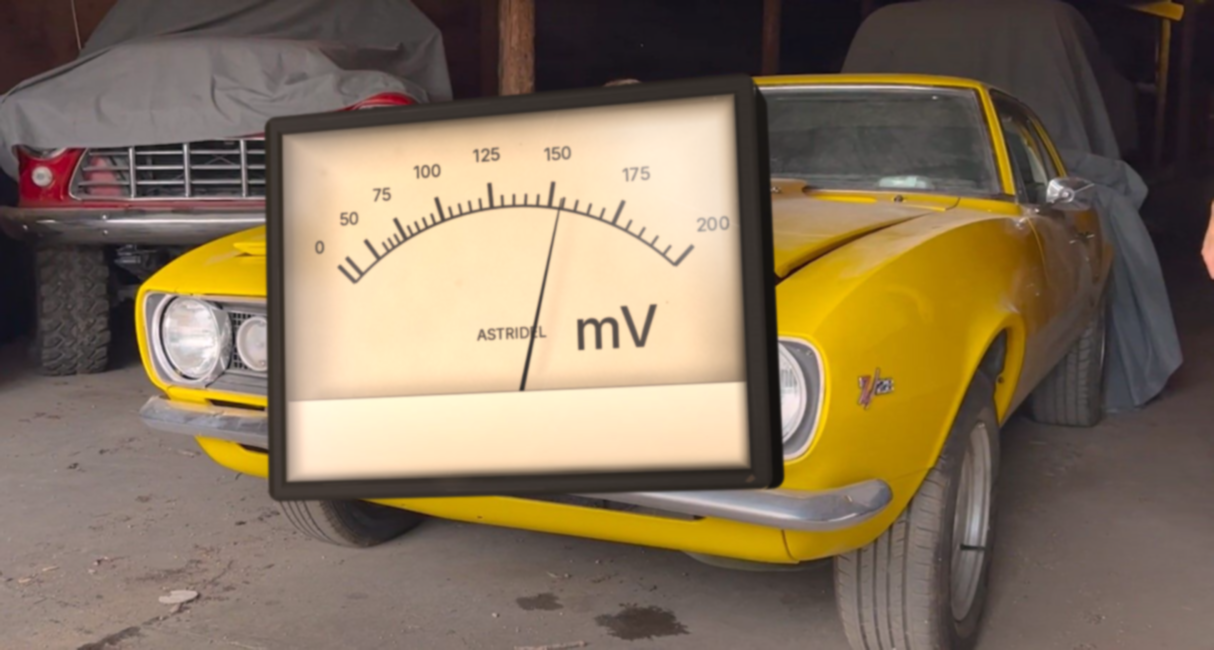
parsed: 155 mV
